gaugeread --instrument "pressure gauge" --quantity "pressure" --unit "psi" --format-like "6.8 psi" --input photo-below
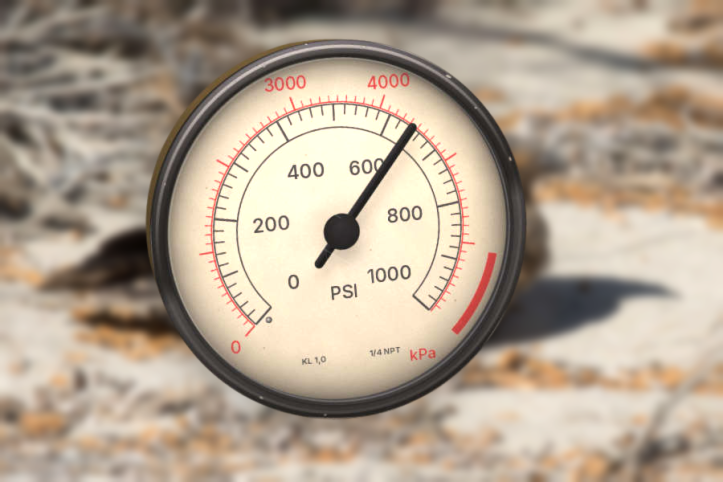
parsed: 640 psi
